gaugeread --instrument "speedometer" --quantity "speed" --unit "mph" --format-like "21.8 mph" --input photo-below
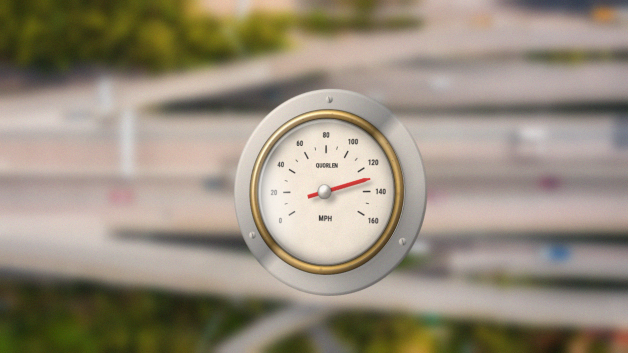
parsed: 130 mph
